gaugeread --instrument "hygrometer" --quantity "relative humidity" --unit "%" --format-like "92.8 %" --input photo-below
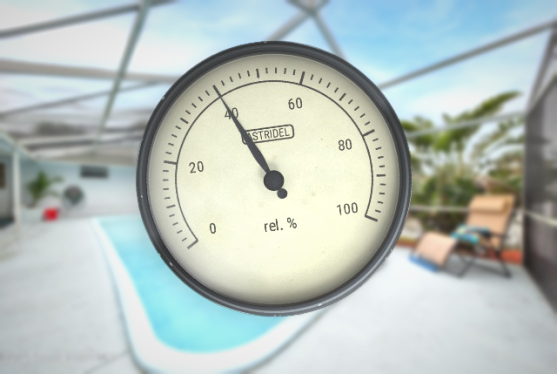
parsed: 40 %
